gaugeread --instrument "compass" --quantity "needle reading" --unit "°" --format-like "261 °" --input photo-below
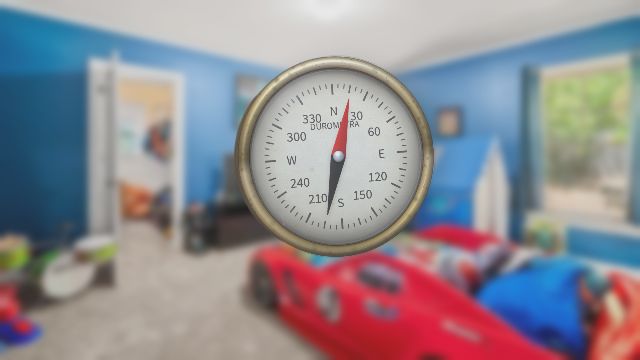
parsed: 15 °
